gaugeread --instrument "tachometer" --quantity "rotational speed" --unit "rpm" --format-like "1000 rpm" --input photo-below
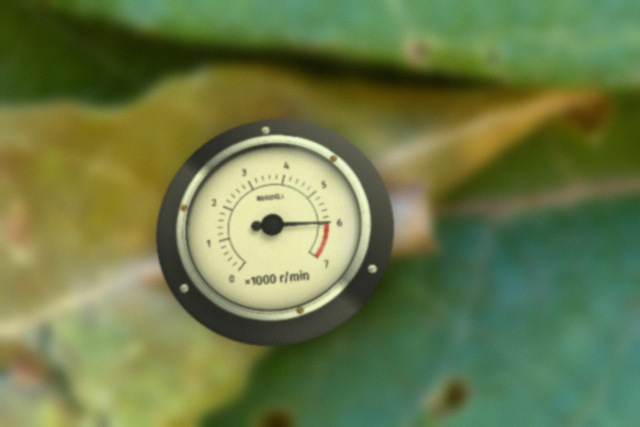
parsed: 6000 rpm
